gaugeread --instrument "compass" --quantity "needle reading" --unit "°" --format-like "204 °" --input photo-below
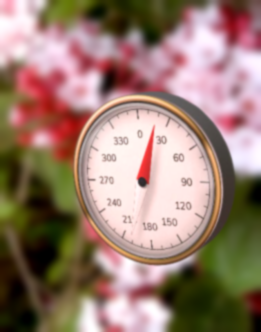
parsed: 20 °
